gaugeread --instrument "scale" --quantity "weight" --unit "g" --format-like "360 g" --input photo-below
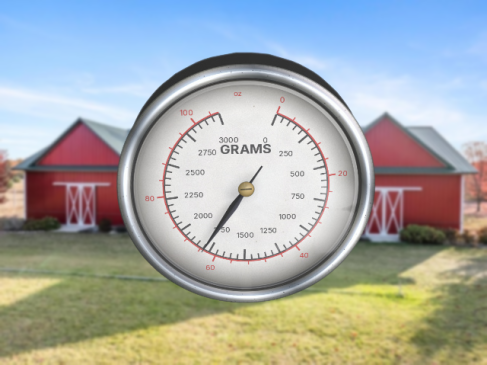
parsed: 1800 g
